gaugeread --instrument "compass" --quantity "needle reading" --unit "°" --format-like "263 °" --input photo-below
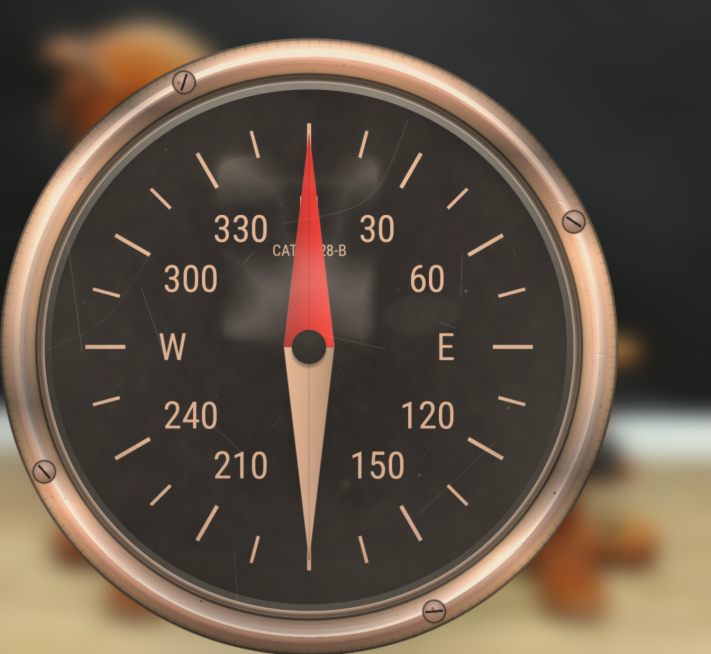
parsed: 0 °
